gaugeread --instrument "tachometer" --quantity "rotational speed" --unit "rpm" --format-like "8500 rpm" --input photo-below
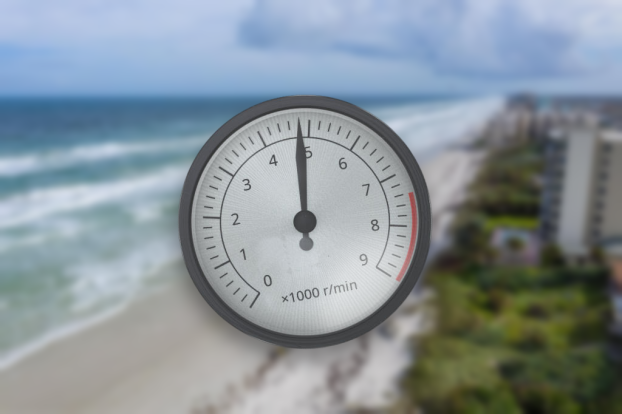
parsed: 4800 rpm
